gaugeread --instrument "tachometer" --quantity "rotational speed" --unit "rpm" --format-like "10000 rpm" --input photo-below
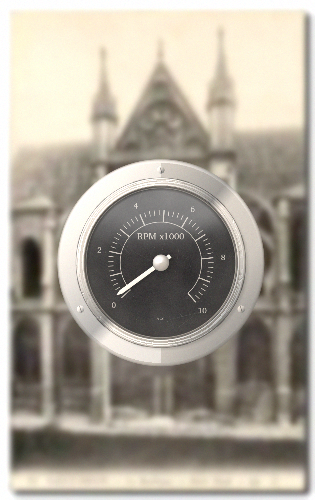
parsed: 200 rpm
